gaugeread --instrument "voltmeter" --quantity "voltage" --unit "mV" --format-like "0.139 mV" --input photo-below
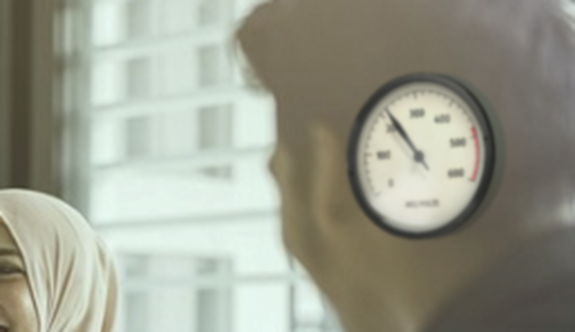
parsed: 220 mV
